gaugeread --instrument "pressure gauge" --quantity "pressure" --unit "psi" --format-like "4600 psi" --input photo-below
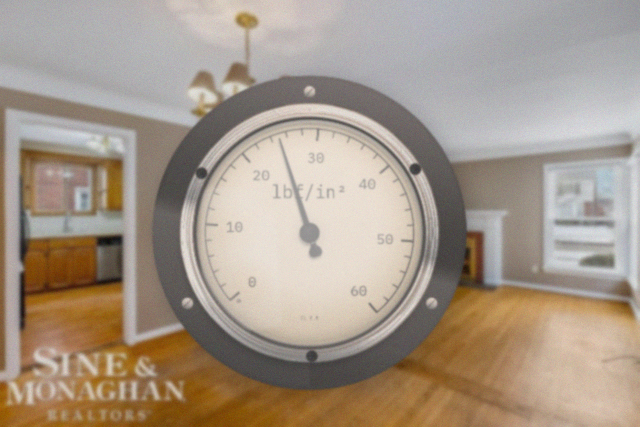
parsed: 25 psi
